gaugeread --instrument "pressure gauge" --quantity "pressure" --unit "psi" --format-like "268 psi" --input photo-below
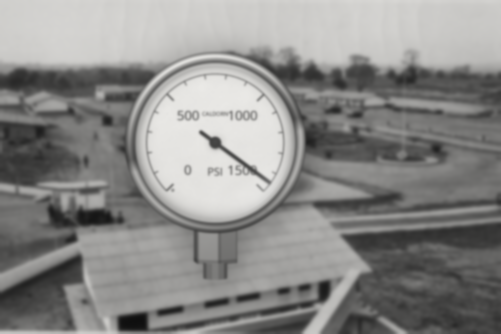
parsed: 1450 psi
